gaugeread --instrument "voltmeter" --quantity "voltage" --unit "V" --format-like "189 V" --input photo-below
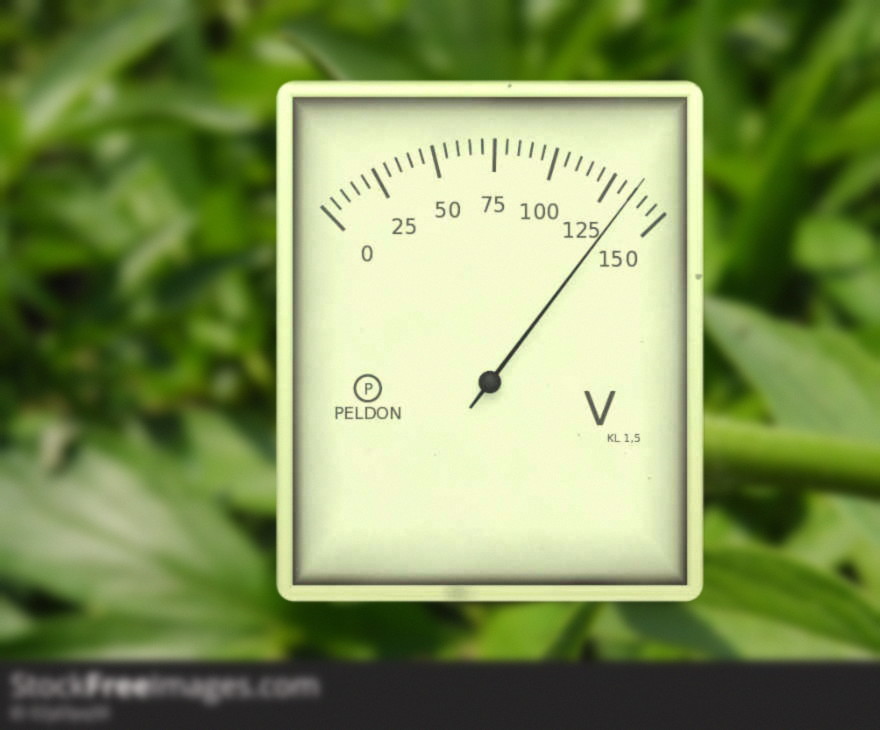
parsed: 135 V
